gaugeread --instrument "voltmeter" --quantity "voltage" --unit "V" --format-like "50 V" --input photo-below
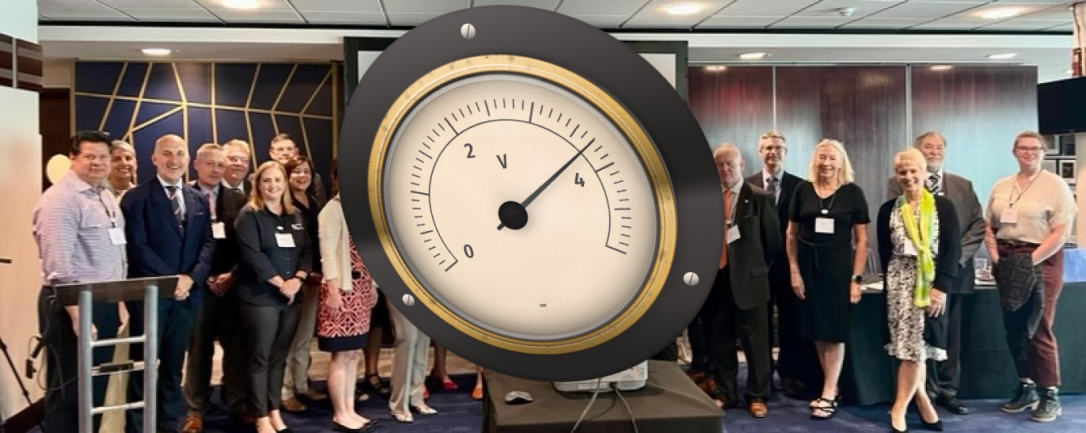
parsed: 3.7 V
